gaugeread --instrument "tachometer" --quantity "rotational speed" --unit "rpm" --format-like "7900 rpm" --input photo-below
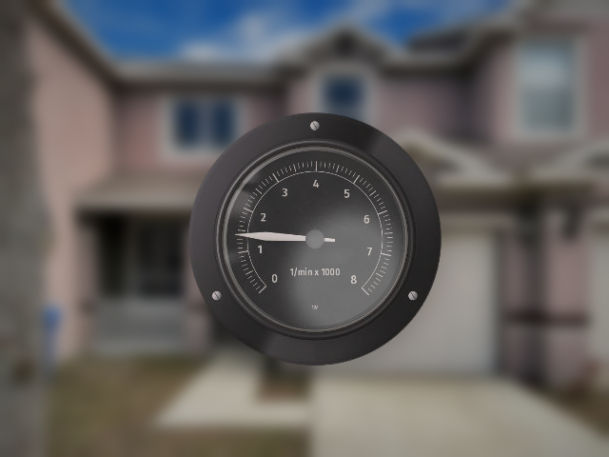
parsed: 1400 rpm
